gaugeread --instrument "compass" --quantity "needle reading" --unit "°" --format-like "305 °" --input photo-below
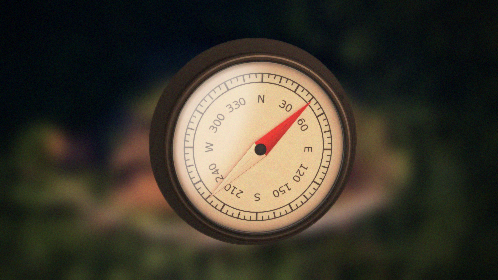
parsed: 45 °
